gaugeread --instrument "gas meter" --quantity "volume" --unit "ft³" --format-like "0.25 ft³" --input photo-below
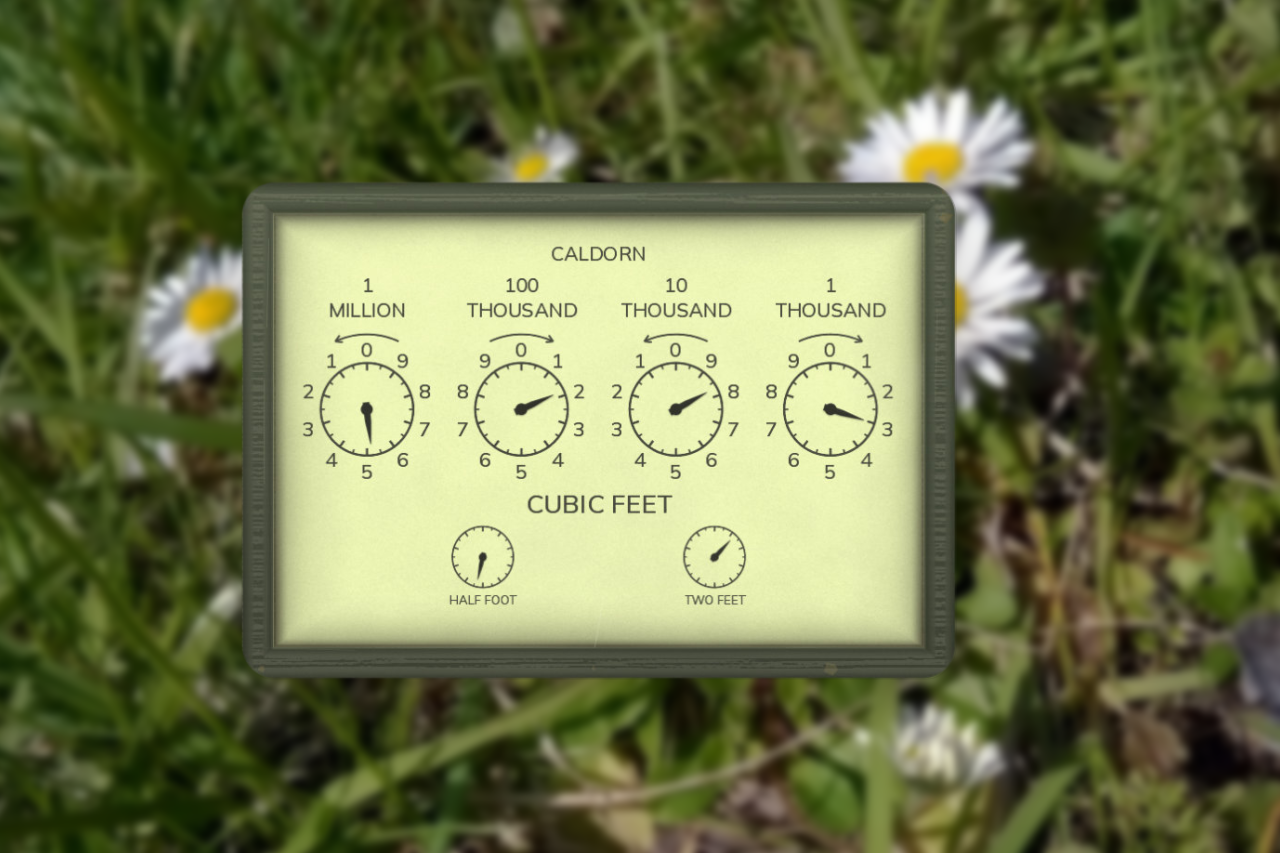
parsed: 518300 ft³
